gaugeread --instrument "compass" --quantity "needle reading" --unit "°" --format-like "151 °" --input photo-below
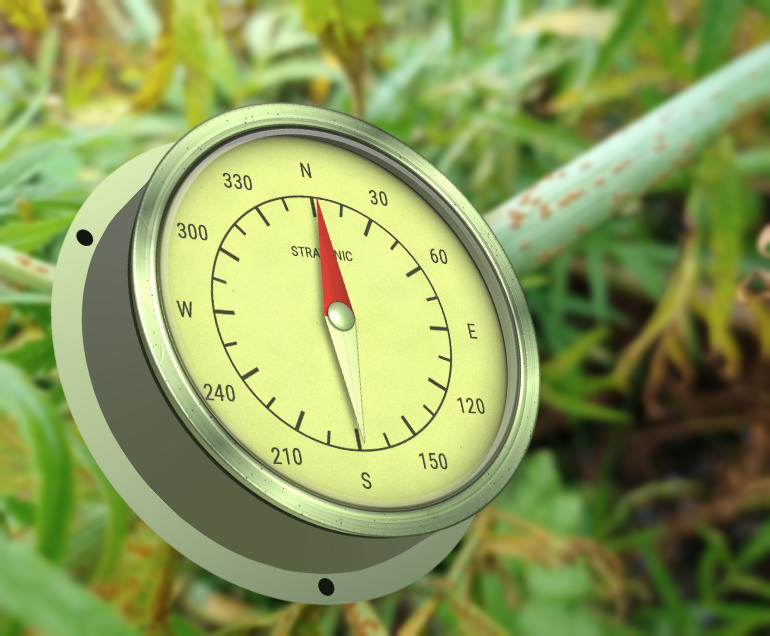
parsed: 0 °
